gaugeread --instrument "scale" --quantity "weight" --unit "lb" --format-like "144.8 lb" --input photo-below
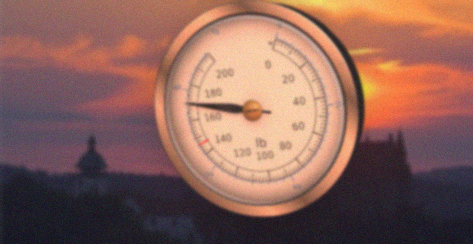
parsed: 170 lb
